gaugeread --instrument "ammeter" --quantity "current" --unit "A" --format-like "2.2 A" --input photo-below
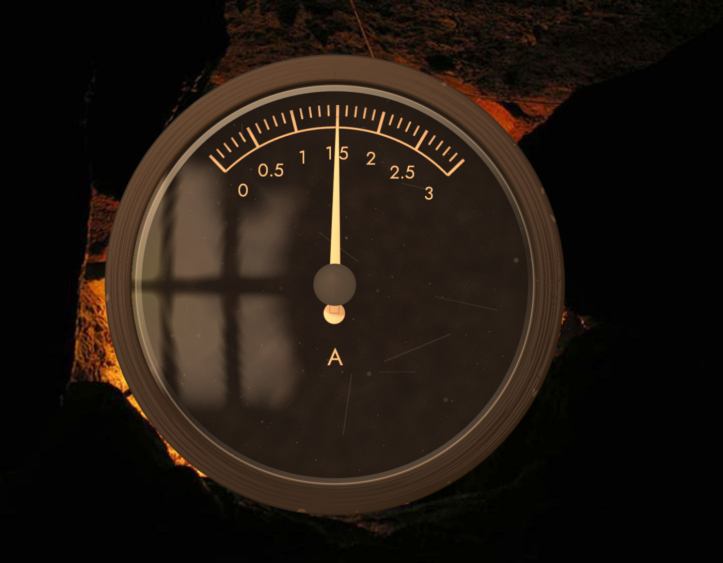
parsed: 1.5 A
